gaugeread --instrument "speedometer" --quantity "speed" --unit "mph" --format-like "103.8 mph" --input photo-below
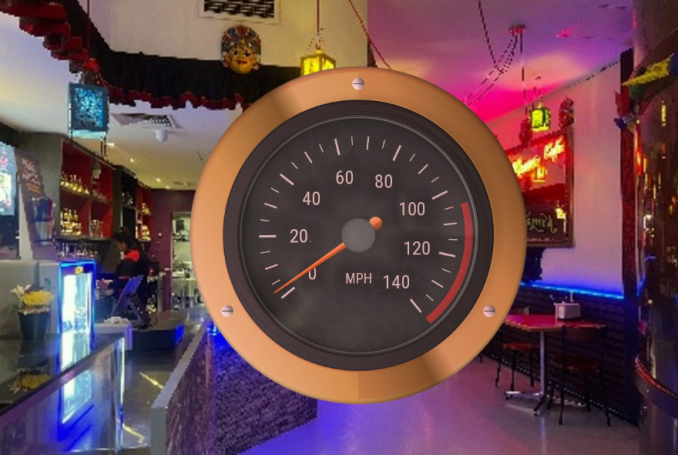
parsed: 2.5 mph
